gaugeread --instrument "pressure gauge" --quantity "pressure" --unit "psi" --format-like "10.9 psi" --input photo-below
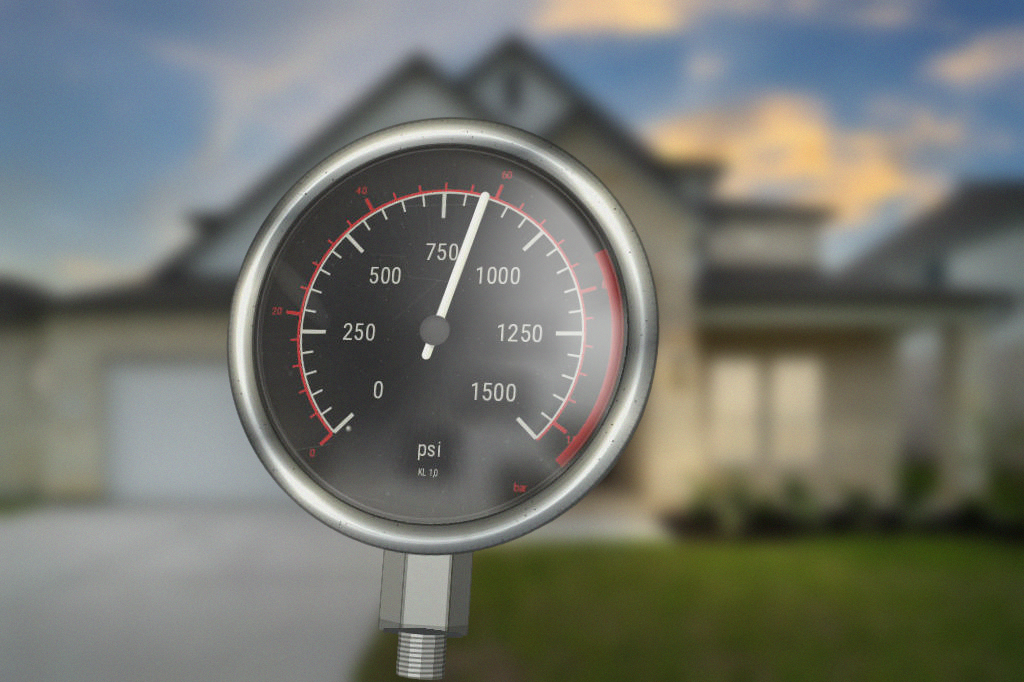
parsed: 850 psi
